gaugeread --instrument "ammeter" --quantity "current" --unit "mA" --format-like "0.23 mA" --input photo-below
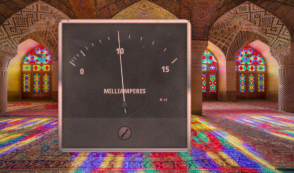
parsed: 10 mA
